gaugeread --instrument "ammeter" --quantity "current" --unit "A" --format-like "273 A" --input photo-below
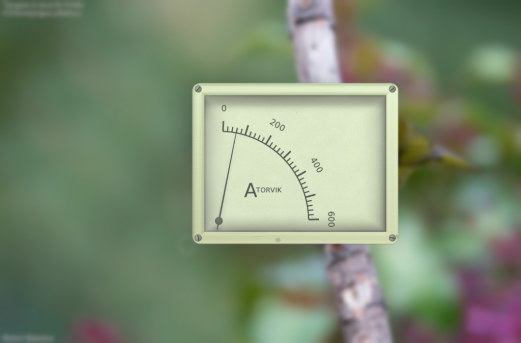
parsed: 60 A
